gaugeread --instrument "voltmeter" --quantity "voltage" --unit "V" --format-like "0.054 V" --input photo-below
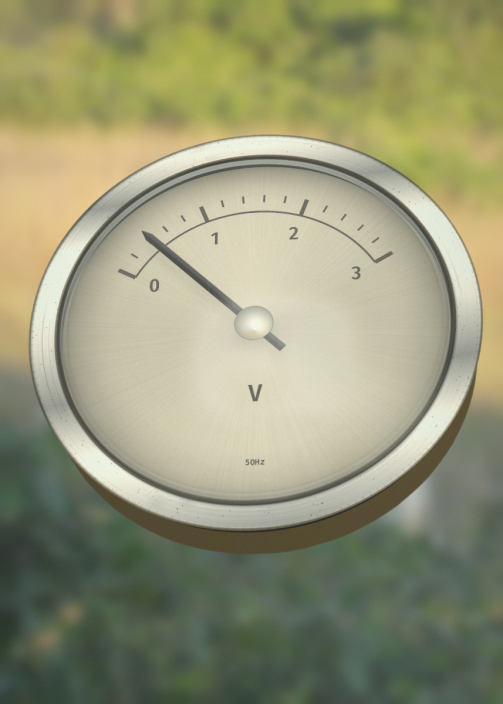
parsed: 0.4 V
